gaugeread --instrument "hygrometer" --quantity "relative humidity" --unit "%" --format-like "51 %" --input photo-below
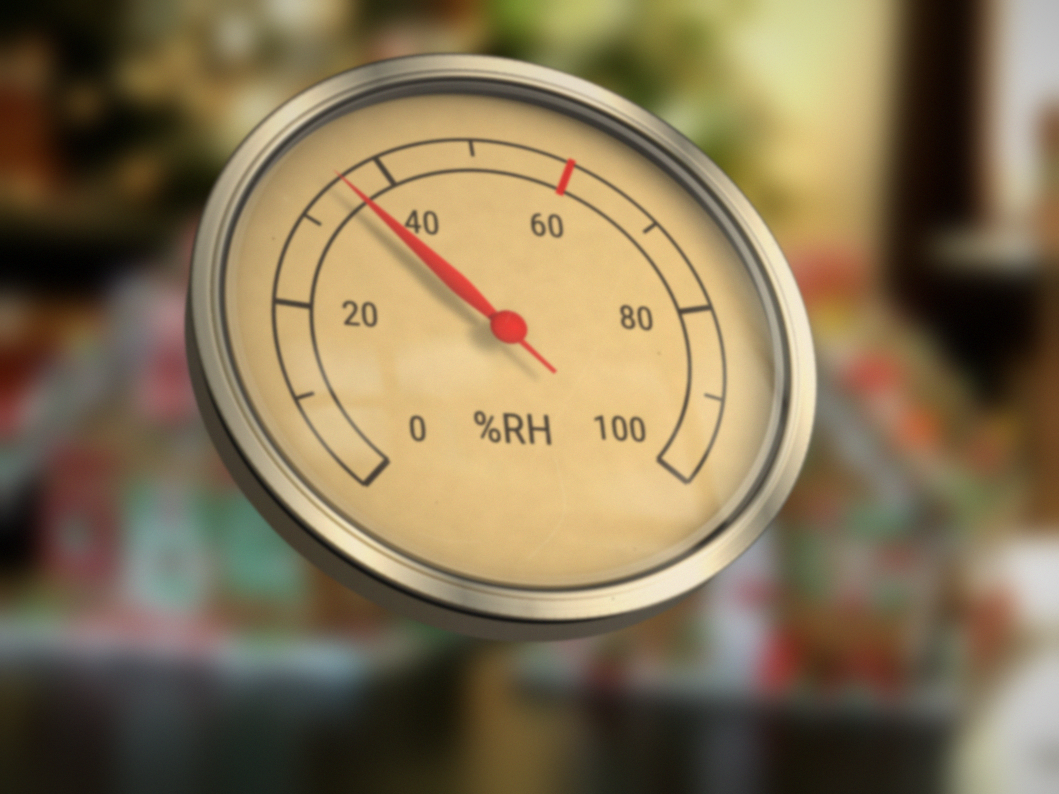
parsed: 35 %
